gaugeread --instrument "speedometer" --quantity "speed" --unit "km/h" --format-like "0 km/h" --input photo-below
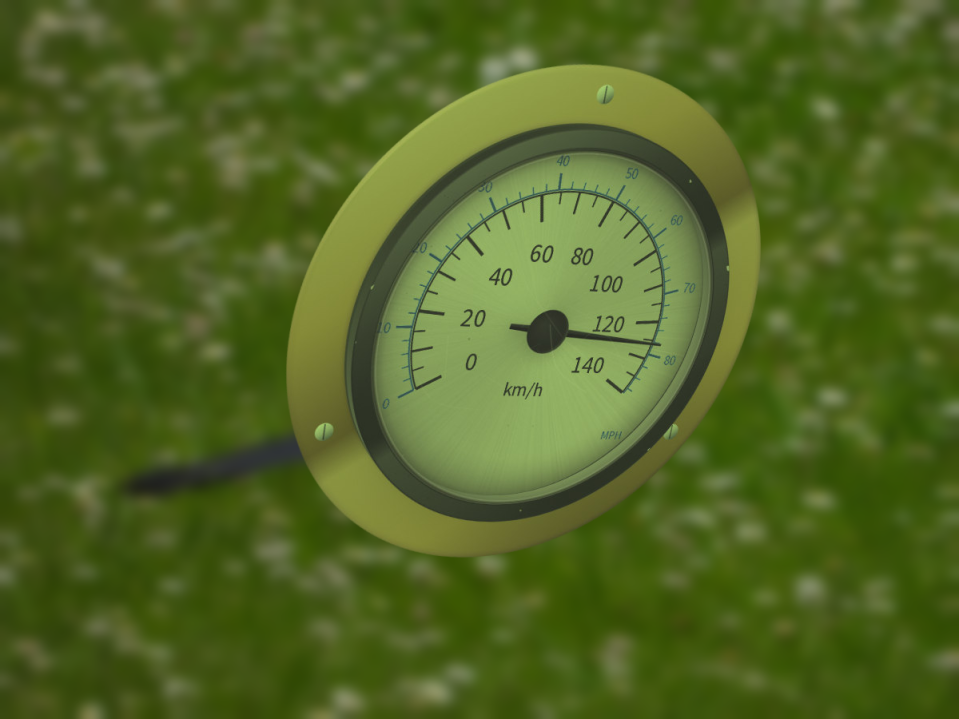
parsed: 125 km/h
